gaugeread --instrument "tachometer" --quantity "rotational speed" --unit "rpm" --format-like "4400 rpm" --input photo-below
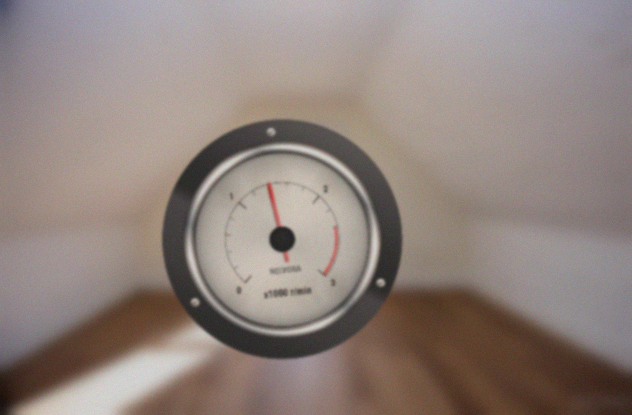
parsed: 1400 rpm
